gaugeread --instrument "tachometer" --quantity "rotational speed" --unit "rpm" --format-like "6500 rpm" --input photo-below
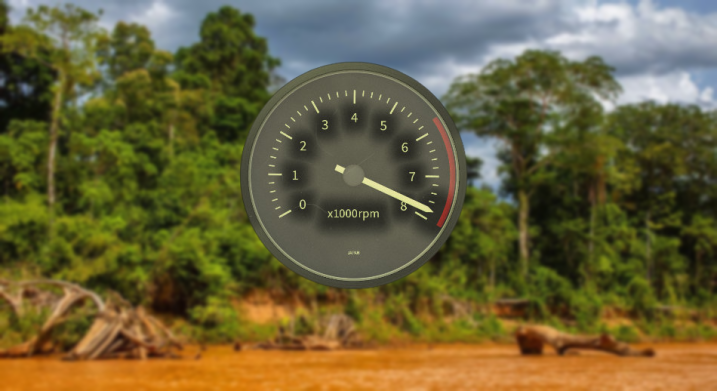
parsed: 7800 rpm
